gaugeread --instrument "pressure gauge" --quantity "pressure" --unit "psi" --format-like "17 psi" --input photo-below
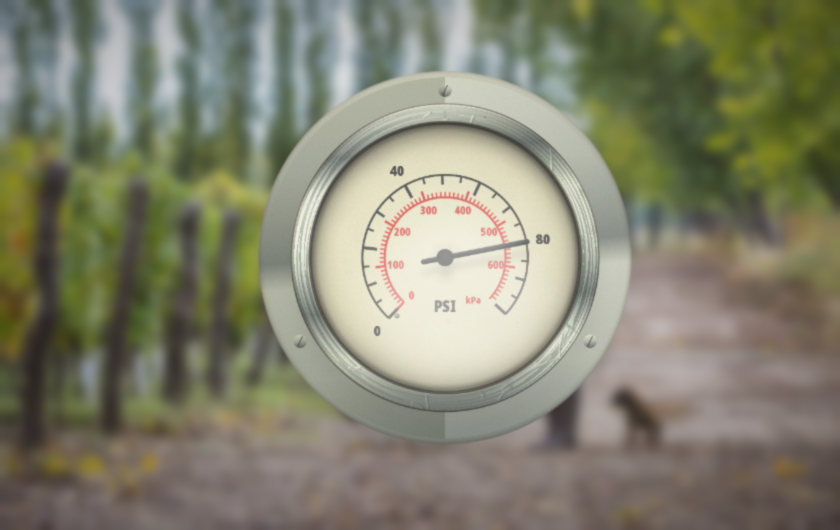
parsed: 80 psi
